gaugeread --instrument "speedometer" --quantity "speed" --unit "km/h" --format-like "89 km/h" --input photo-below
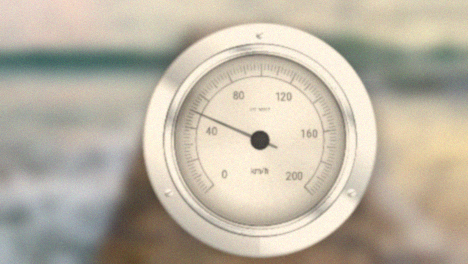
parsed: 50 km/h
